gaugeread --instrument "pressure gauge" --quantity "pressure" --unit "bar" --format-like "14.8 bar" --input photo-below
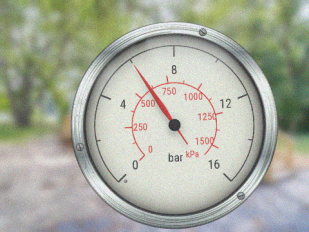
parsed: 6 bar
